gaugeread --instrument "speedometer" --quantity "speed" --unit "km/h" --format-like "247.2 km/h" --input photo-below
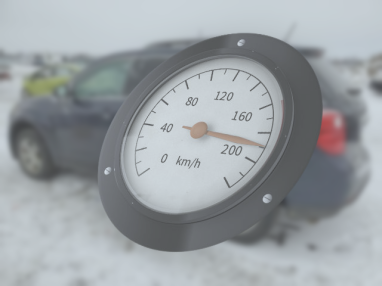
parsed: 190 km/h
